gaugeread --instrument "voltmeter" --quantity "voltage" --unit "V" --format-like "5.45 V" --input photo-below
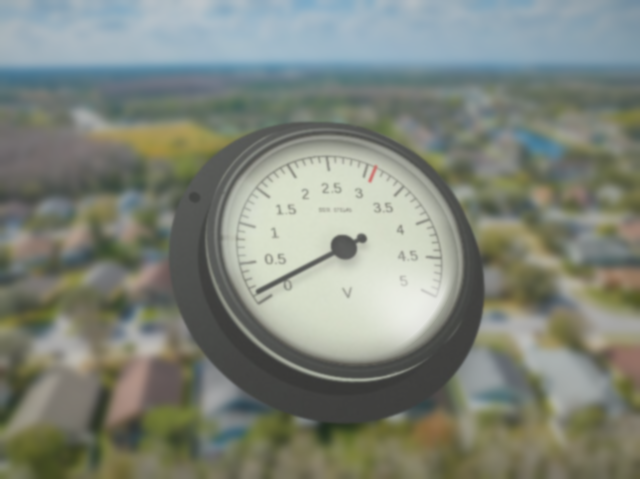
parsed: 0.1 V
